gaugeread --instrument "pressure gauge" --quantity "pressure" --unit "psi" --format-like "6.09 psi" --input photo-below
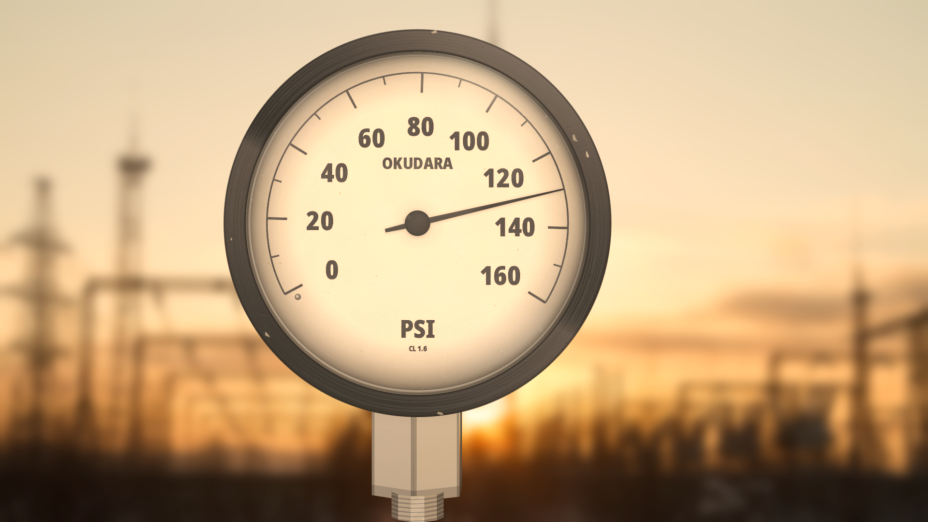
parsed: 130 psi
